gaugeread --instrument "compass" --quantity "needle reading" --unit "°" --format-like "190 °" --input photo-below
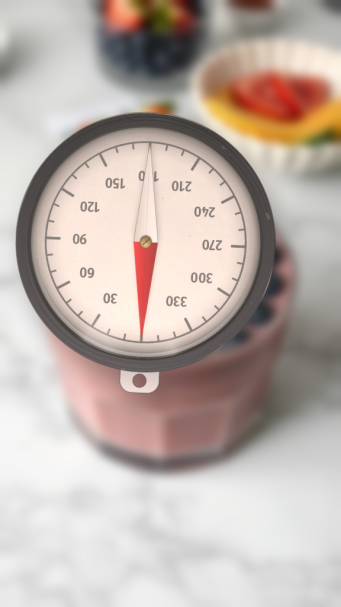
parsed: 0 °
